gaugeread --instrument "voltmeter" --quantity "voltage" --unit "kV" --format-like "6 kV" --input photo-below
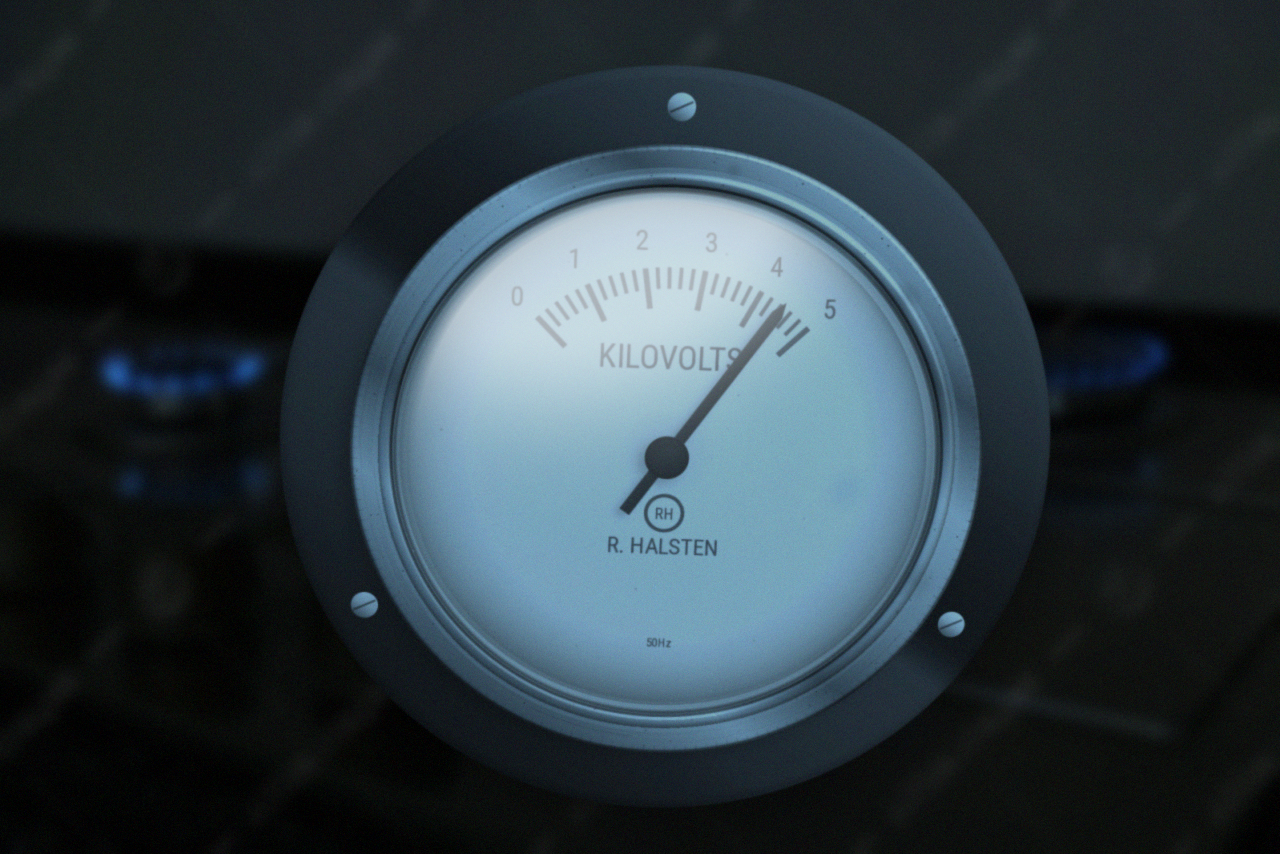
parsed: 4.4 kV
